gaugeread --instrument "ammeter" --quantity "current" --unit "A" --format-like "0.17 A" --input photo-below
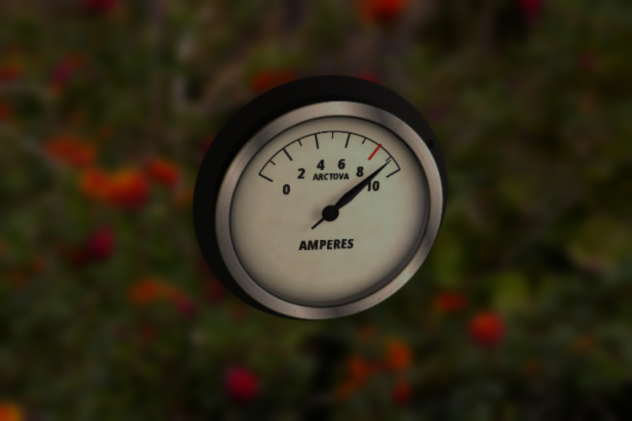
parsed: 9 A
